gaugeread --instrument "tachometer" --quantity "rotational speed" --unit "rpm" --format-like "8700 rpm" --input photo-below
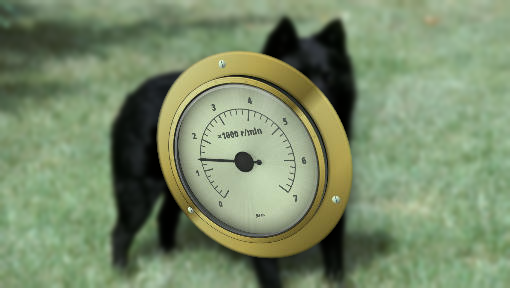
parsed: 1400 rpm
